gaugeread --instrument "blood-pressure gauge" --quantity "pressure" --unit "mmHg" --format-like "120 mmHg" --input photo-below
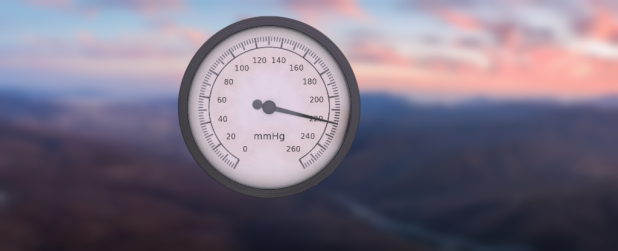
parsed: 220 mmHg
